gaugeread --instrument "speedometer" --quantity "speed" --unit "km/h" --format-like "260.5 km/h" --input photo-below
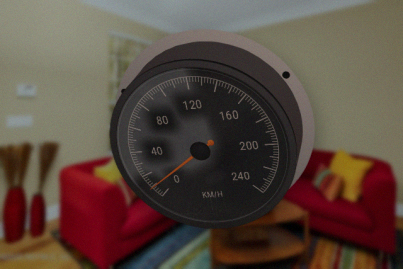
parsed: 10 km/h
